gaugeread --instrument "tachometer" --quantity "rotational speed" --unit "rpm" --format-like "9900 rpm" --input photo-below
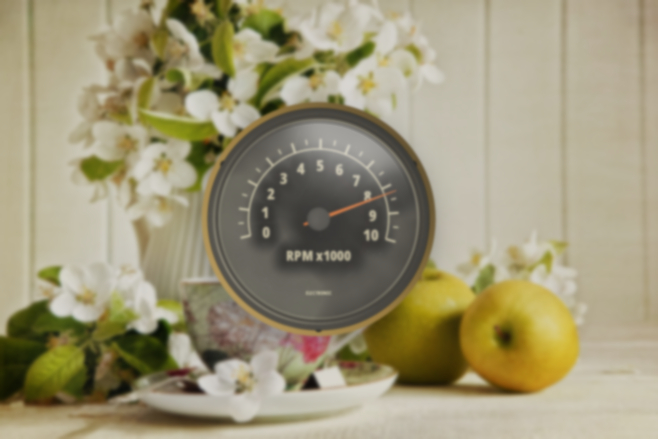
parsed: 8250 rpm
